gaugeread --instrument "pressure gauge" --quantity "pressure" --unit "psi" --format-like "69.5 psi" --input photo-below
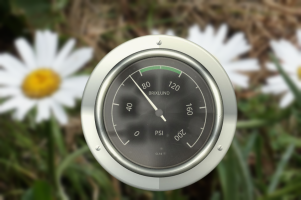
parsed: 70 psi
